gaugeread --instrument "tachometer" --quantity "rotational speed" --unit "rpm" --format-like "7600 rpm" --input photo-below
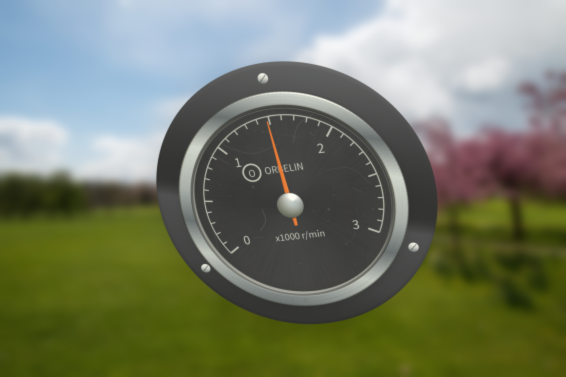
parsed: 1500 rpm
